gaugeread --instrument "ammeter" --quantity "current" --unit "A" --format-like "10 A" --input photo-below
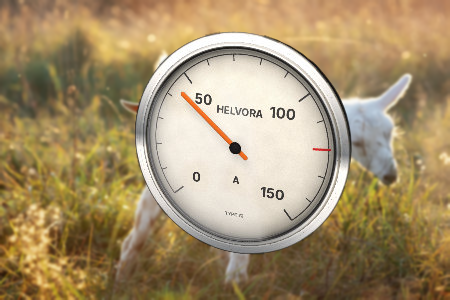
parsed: 45 A
